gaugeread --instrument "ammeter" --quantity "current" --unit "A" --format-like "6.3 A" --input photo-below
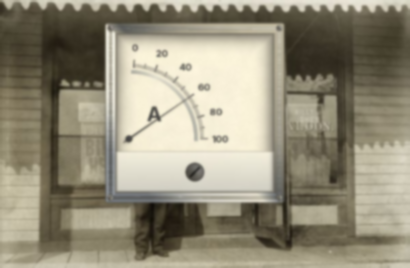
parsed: 60 A
